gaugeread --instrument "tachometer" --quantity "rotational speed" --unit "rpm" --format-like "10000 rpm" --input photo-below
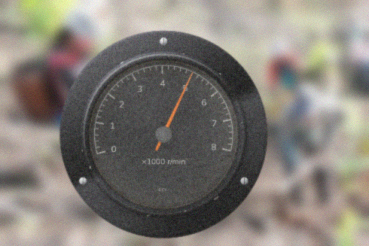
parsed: 5000 rpm
